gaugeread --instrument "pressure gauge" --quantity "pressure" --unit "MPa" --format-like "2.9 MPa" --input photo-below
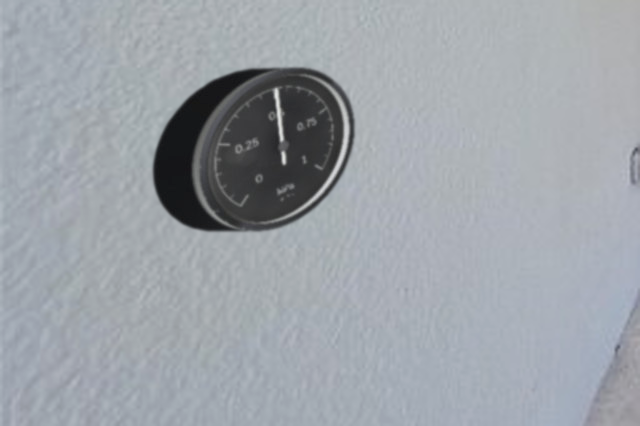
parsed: 0.5 MPa
